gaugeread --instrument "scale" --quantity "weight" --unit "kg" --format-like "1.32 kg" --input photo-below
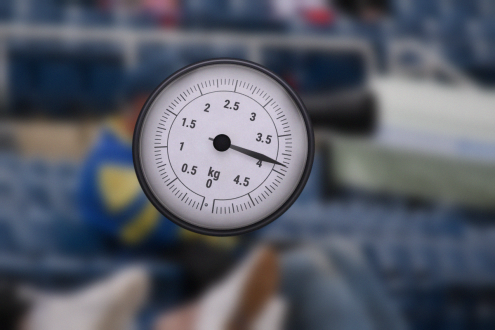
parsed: 3.9 kg
